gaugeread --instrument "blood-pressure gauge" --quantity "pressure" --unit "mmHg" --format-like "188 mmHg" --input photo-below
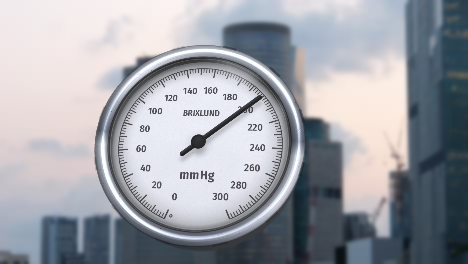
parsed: 200 mmHg
